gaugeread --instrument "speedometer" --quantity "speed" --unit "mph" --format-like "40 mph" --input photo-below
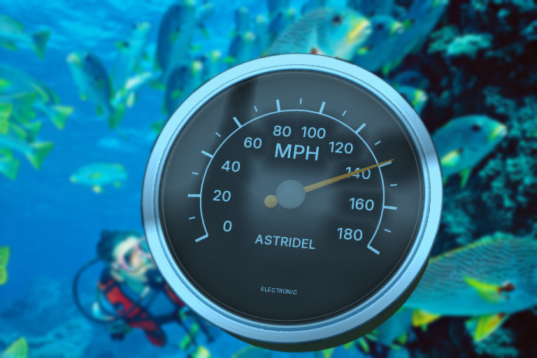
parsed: 140 mph
